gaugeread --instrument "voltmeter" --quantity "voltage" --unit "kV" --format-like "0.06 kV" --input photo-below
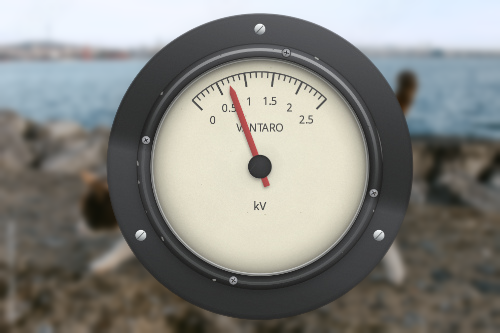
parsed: 0.7 kV
